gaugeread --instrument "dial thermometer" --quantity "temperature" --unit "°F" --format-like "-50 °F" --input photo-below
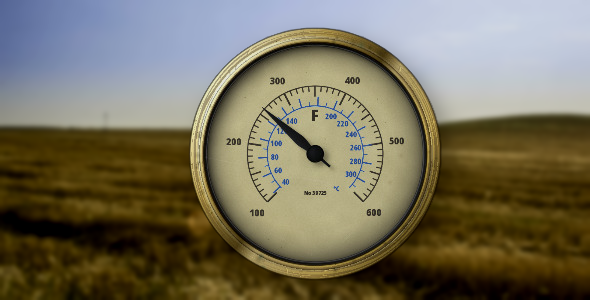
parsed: 260 °F
